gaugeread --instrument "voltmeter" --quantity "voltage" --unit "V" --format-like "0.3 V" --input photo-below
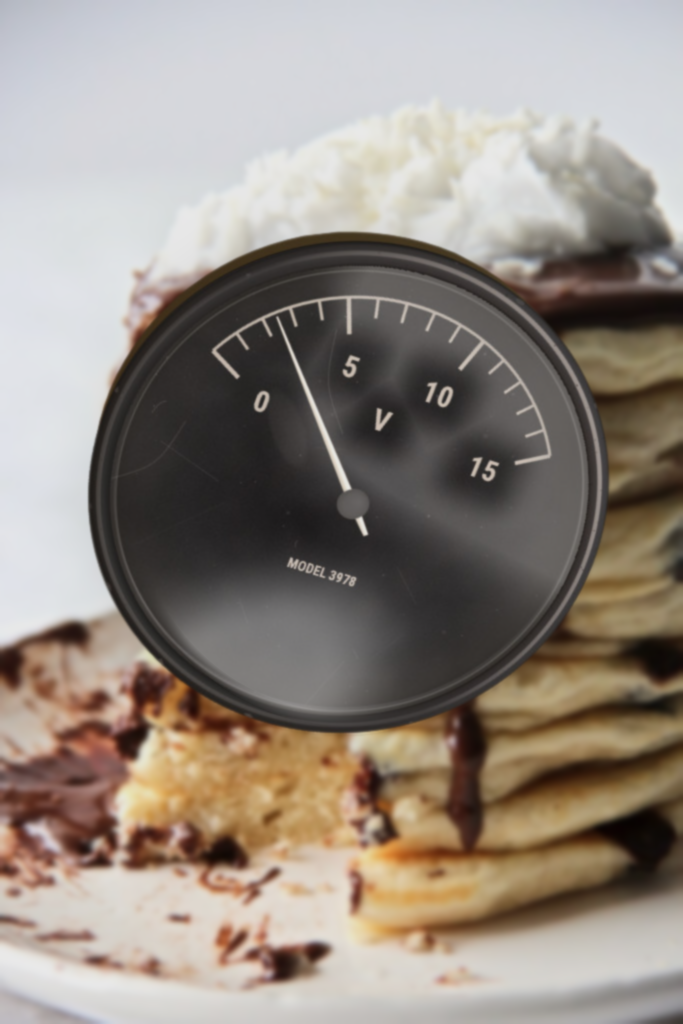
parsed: 2.5 V
